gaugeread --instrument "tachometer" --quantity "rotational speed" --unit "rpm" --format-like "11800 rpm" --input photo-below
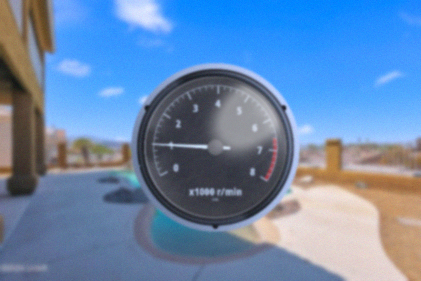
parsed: 1000 rpm
